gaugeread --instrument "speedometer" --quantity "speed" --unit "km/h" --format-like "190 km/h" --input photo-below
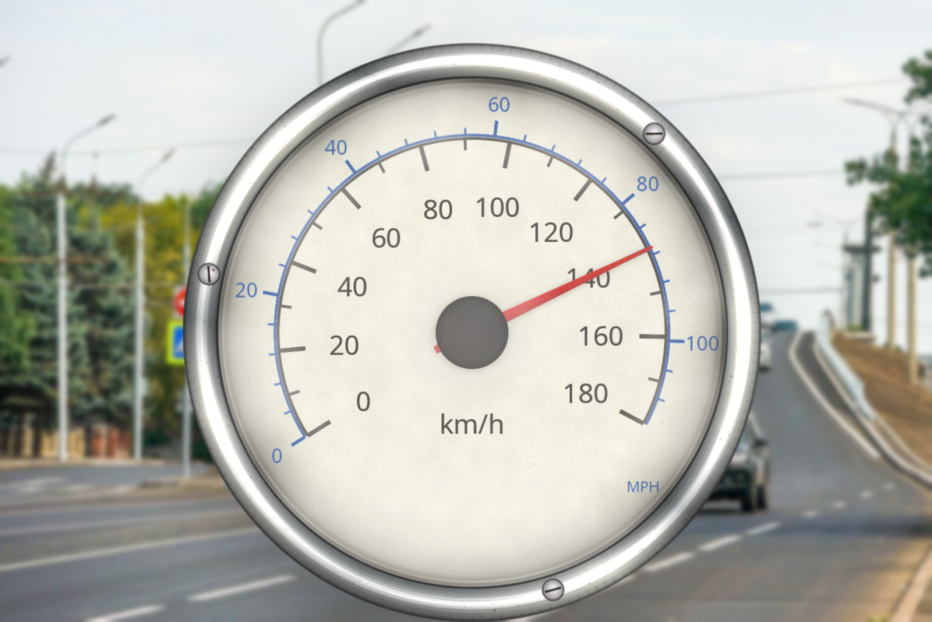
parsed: 140 km/h
